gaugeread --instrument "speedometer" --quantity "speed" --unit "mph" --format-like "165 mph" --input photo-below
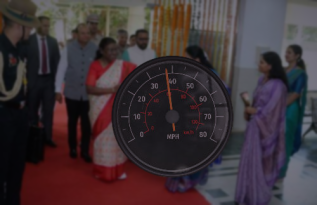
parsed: 37.5 mph
